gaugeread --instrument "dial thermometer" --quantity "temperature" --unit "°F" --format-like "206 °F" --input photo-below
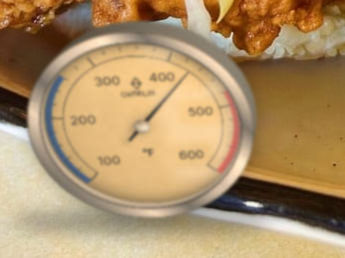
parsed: 430 °F
